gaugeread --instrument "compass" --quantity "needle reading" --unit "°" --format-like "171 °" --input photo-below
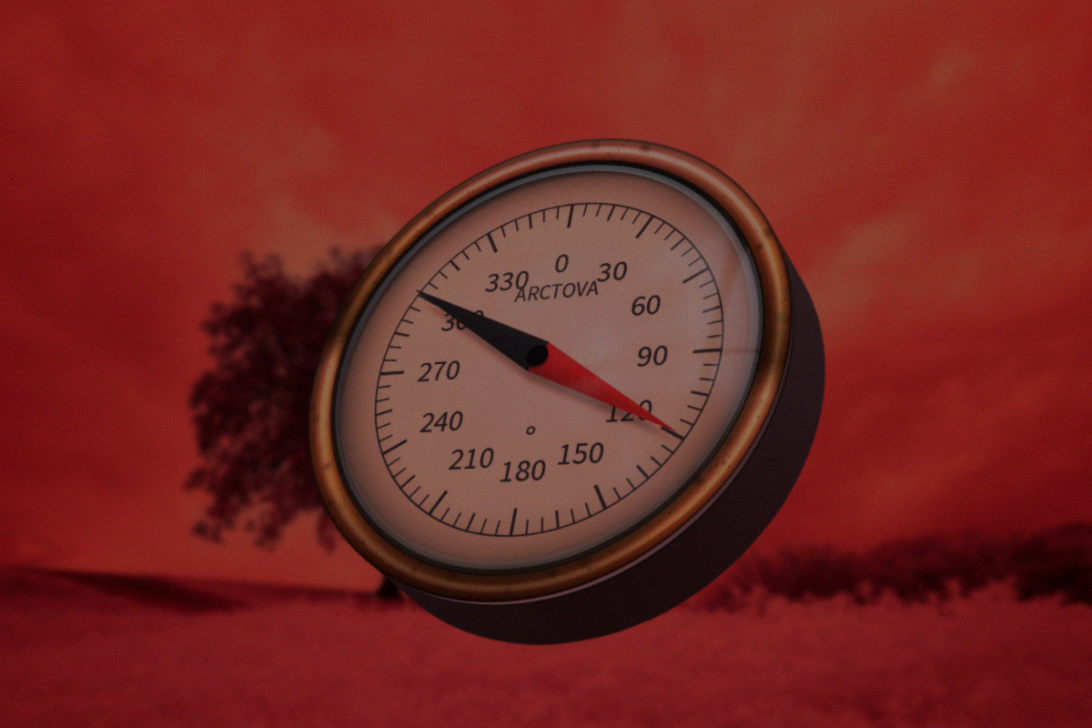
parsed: 120 °
